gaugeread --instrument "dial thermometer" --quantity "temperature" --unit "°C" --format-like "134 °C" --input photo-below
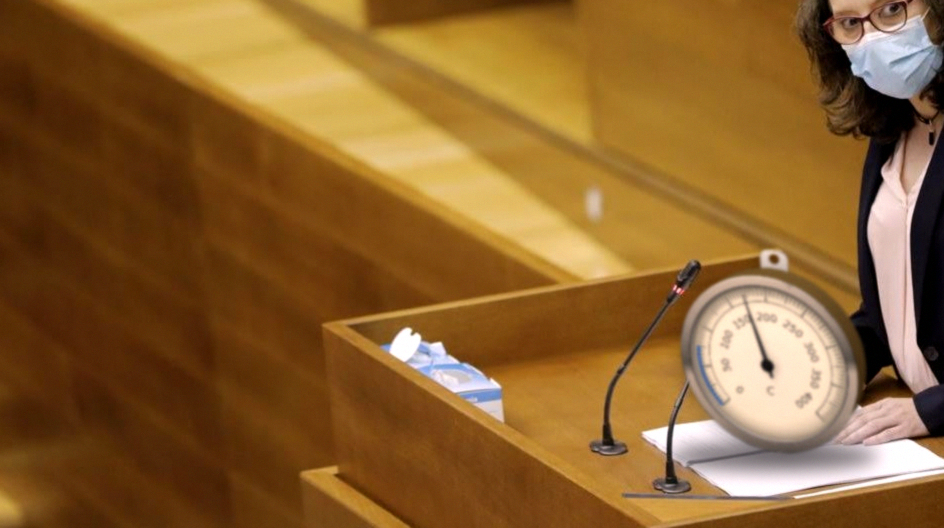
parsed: 175 °C
